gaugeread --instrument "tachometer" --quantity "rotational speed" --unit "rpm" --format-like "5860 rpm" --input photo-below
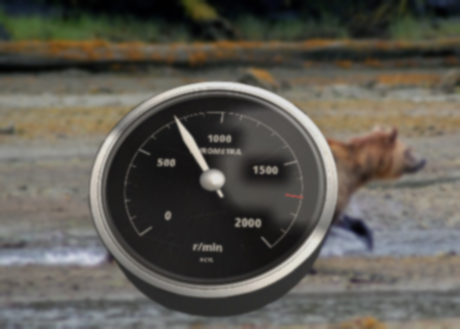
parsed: 750 rpm
